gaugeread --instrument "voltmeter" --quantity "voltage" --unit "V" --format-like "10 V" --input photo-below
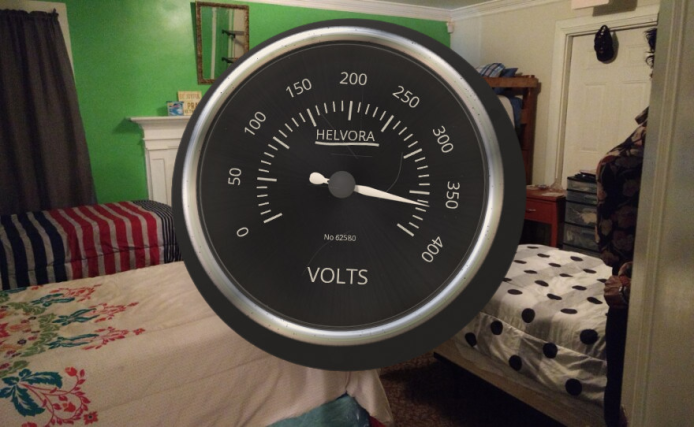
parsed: 365 V
